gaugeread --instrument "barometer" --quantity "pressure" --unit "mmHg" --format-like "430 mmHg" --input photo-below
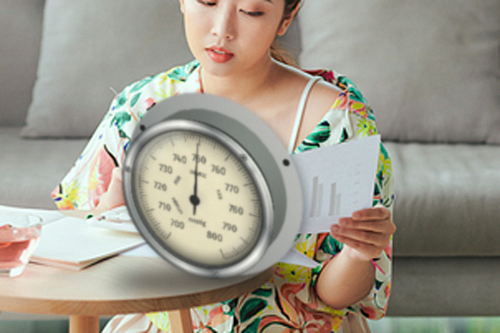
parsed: 750 mmHg
